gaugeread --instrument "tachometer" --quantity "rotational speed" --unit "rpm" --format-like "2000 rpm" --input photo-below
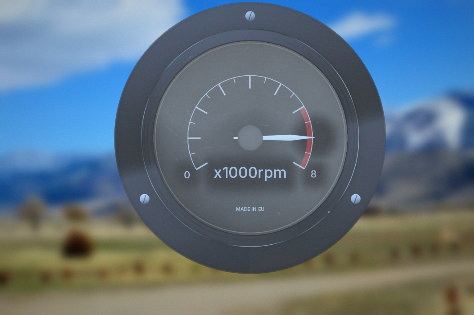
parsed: 7000 rpm
